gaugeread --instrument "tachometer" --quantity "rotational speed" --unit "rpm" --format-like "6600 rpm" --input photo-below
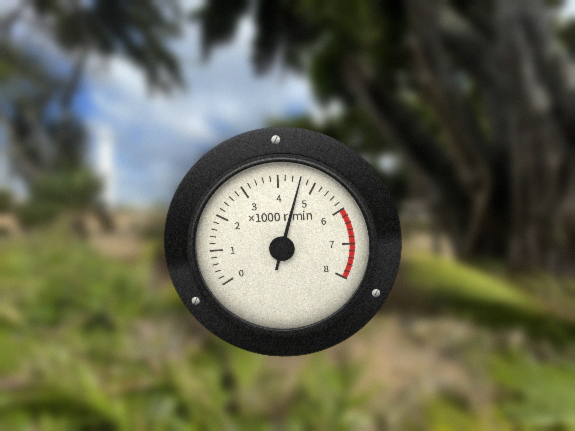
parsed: 4600 rpm
